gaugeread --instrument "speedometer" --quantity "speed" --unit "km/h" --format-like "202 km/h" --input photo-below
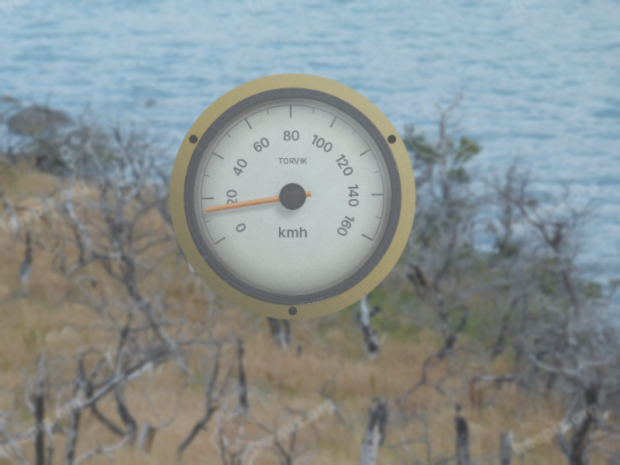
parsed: 15 km/h
